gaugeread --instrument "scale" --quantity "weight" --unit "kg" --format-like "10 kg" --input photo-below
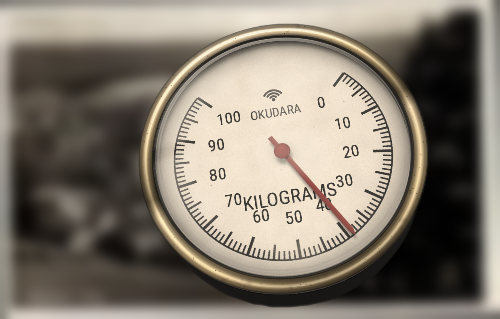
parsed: 39 kg
